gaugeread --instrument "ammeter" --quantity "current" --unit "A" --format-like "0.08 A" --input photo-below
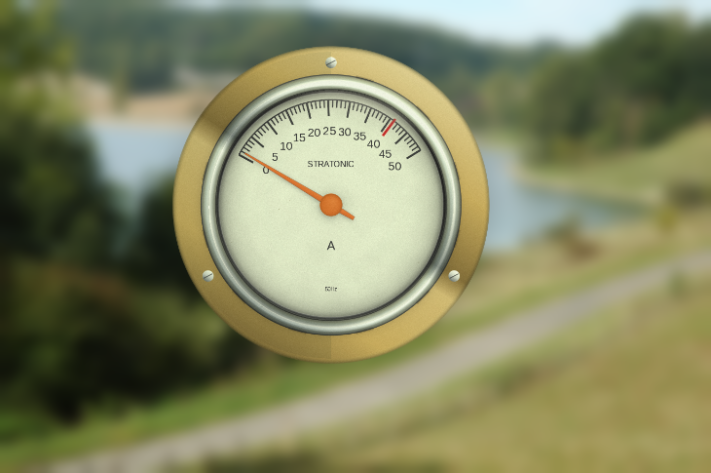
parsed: 1 A
